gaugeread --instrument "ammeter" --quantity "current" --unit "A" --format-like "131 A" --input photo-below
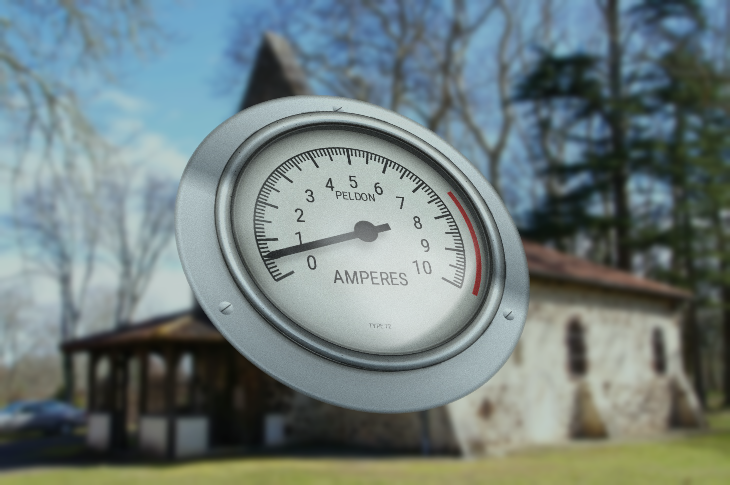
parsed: 0.5 A
